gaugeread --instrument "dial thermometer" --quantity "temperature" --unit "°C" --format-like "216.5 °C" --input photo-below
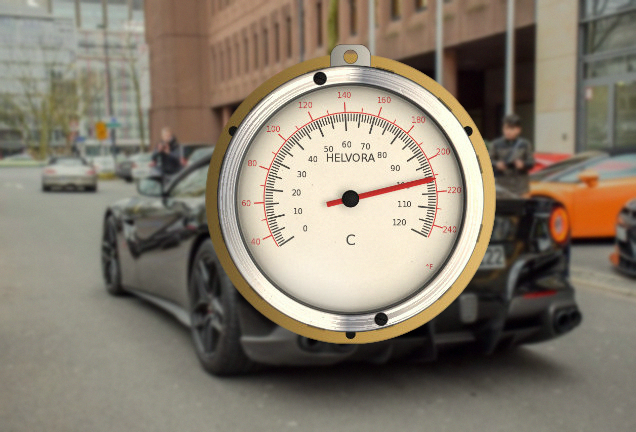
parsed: 100 °C
